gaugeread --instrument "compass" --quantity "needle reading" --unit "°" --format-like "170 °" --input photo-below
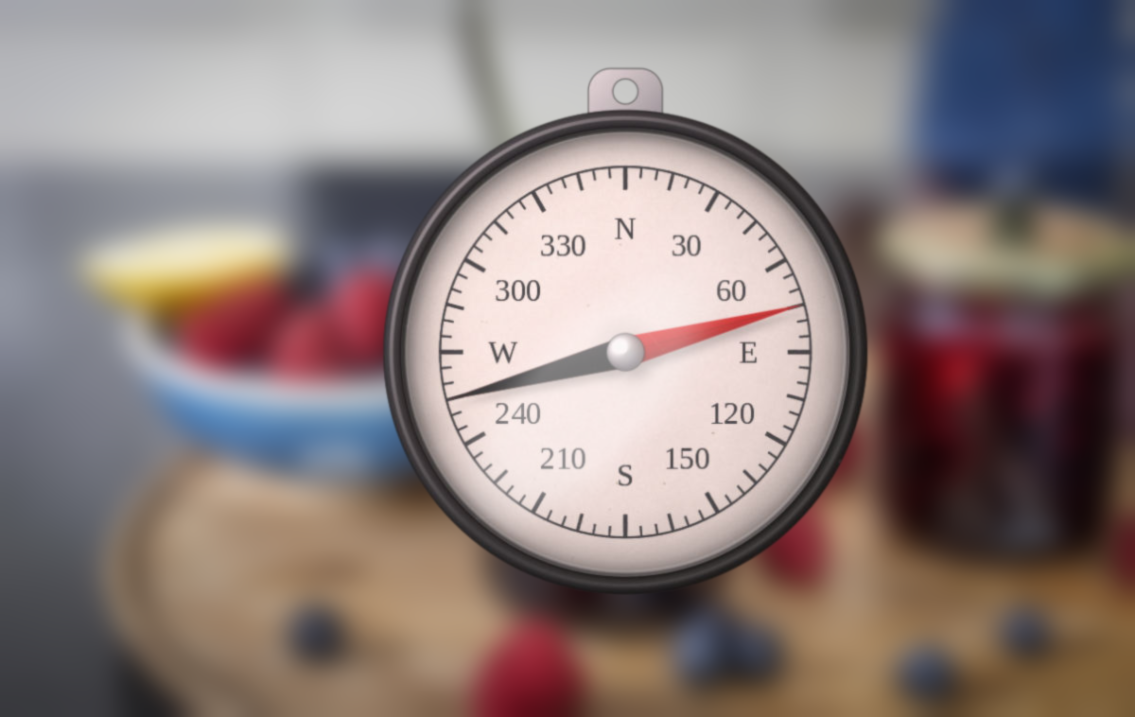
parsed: 75 °
